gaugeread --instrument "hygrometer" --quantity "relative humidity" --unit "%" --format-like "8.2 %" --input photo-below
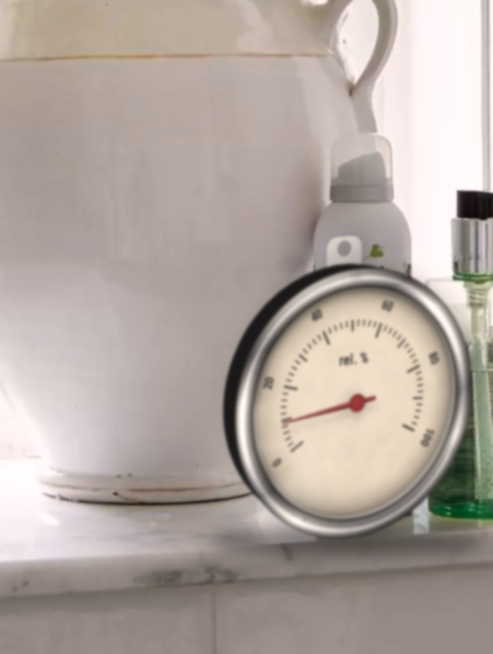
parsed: 10 %
